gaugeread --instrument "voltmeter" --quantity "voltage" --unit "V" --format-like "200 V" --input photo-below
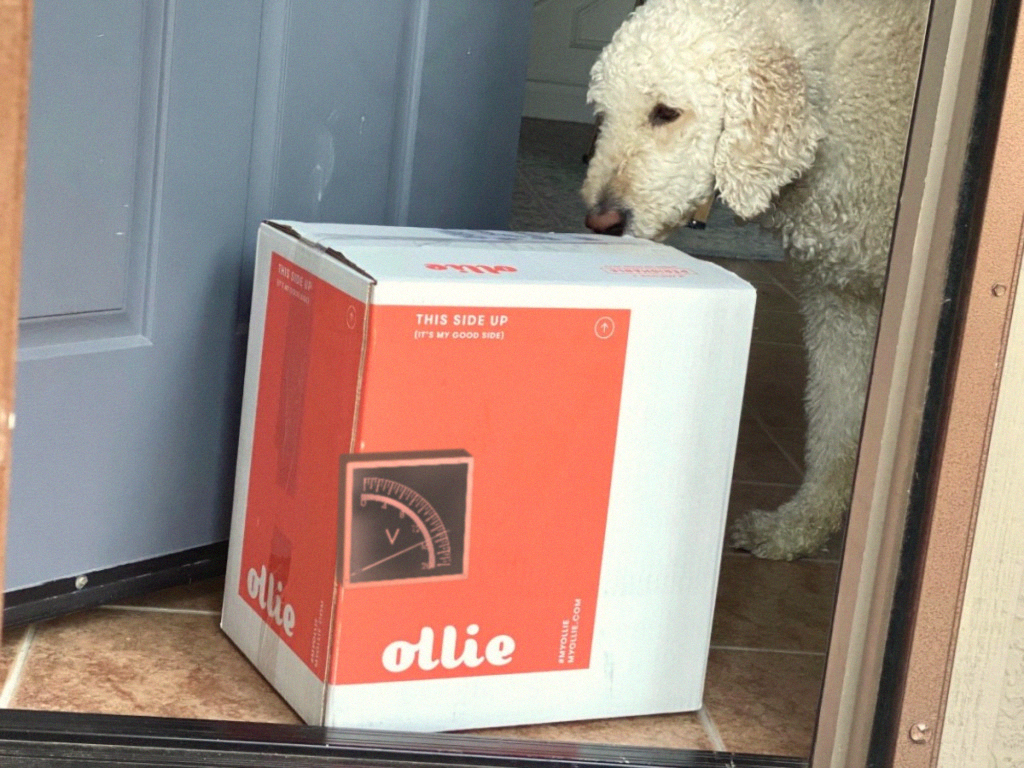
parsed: 15 V
